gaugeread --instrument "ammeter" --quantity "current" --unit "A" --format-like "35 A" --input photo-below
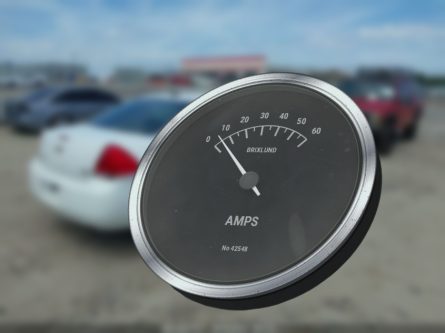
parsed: 5 A
